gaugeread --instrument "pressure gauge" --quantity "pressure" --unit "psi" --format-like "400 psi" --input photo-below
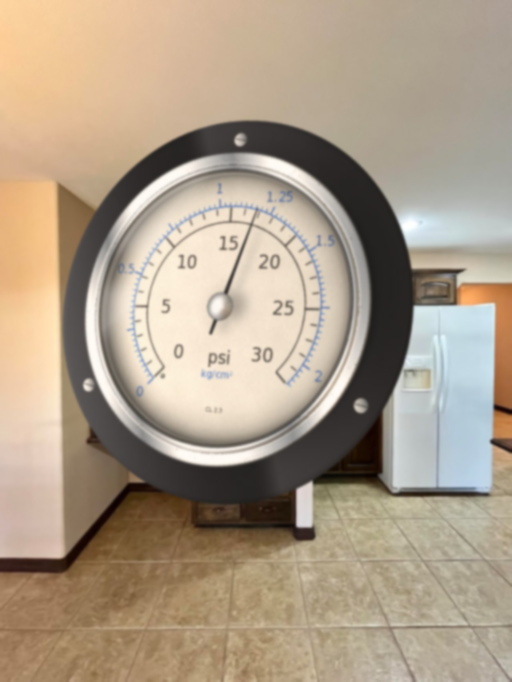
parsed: 17 psi
